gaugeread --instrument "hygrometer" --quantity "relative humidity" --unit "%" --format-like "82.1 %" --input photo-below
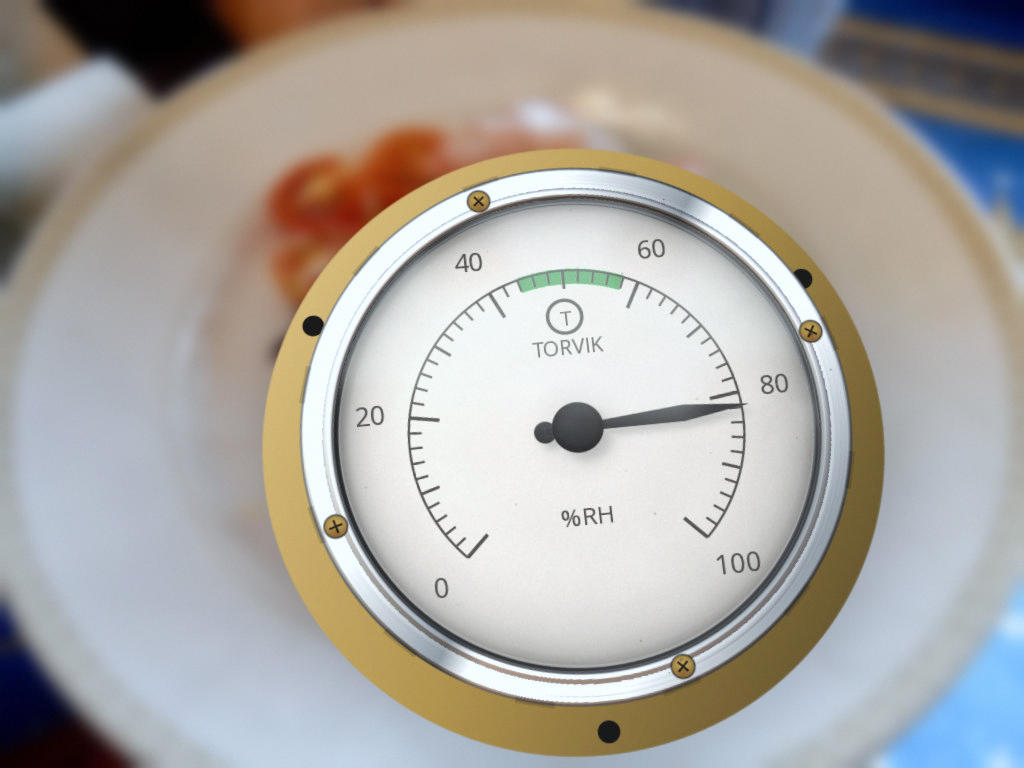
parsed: 82 %
